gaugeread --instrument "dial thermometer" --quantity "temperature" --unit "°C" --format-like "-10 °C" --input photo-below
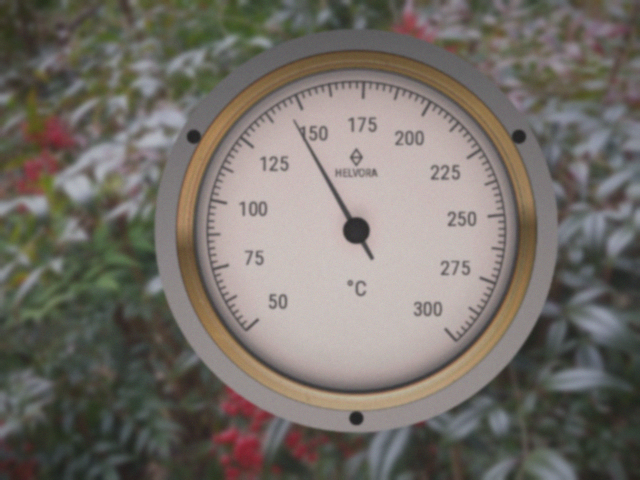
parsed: 145 °C
